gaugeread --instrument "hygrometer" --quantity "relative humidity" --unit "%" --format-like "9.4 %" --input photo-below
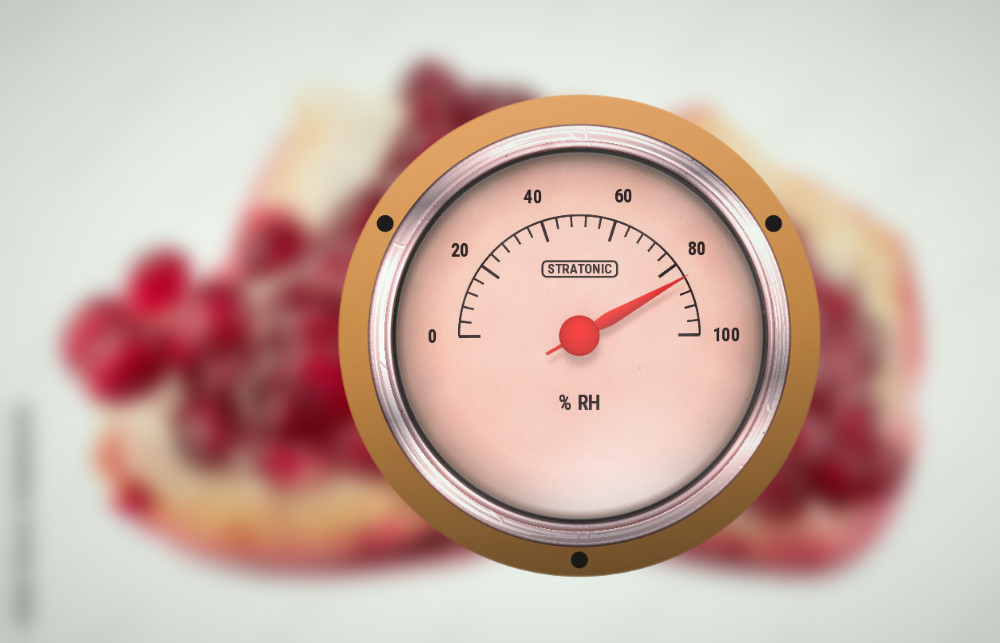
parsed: 84 %
